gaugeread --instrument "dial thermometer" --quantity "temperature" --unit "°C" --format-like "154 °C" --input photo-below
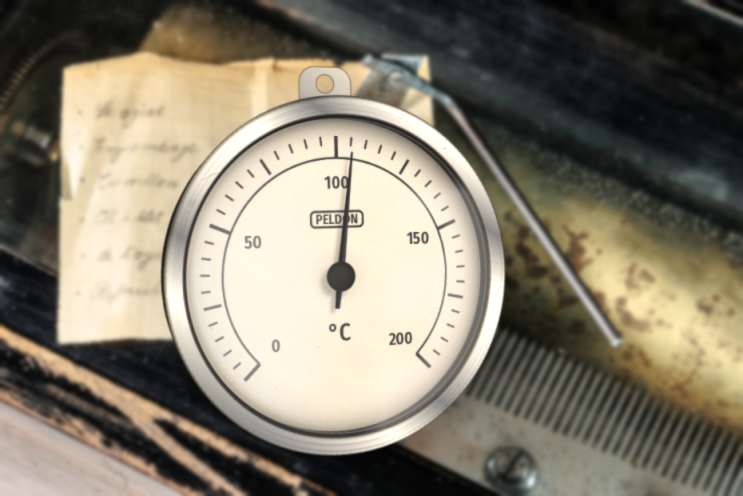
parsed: 105 °C
